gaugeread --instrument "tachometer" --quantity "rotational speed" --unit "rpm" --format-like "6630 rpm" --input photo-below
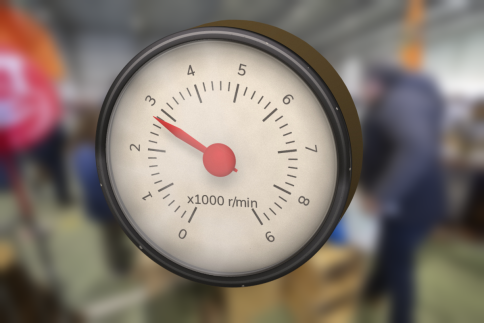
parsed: 2800 rpm
